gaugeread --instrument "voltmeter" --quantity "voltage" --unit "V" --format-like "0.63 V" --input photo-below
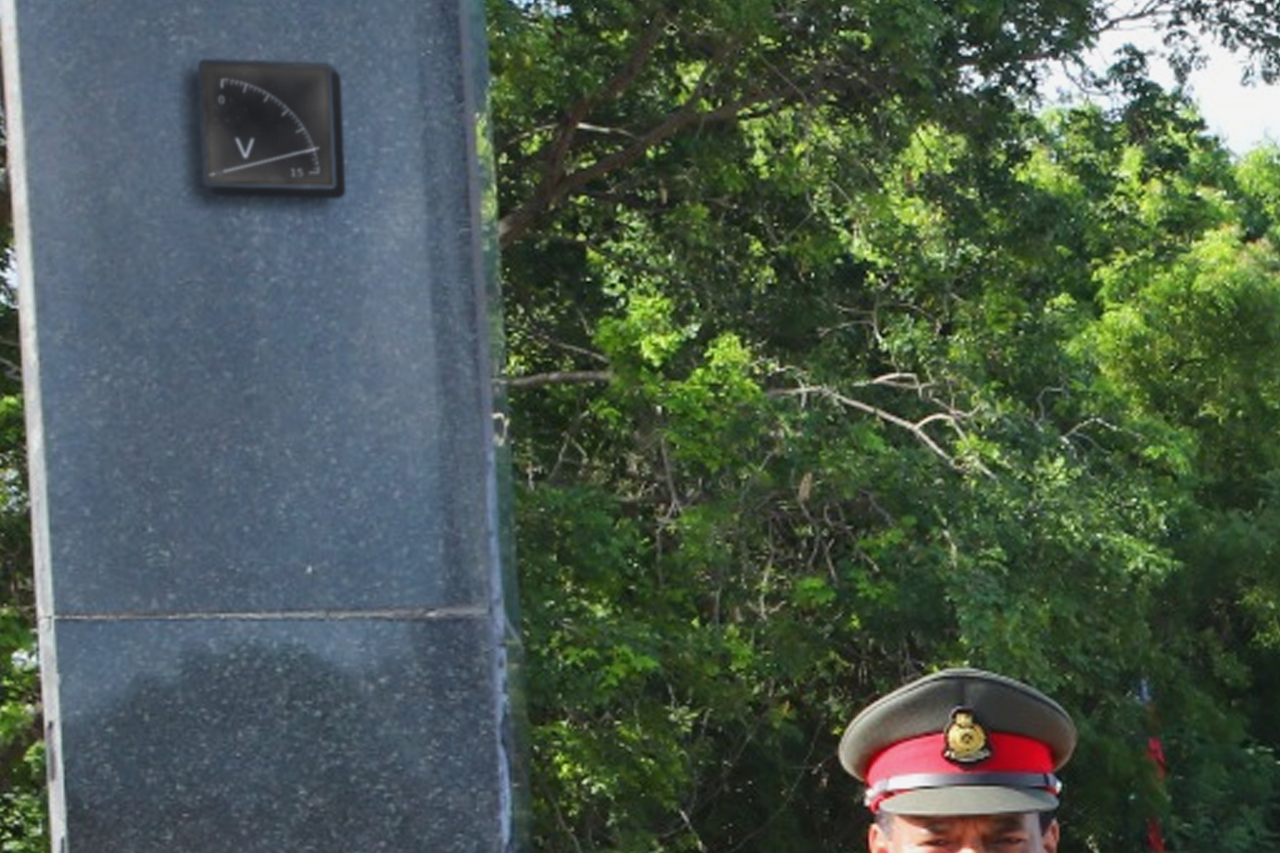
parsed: 12.5 V
